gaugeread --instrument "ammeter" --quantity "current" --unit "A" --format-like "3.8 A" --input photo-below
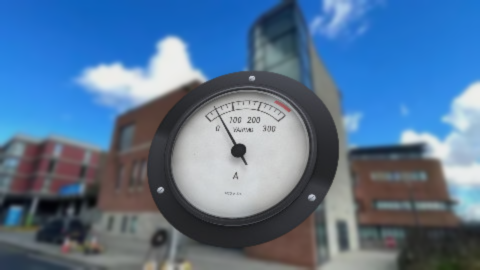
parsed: 40 A
